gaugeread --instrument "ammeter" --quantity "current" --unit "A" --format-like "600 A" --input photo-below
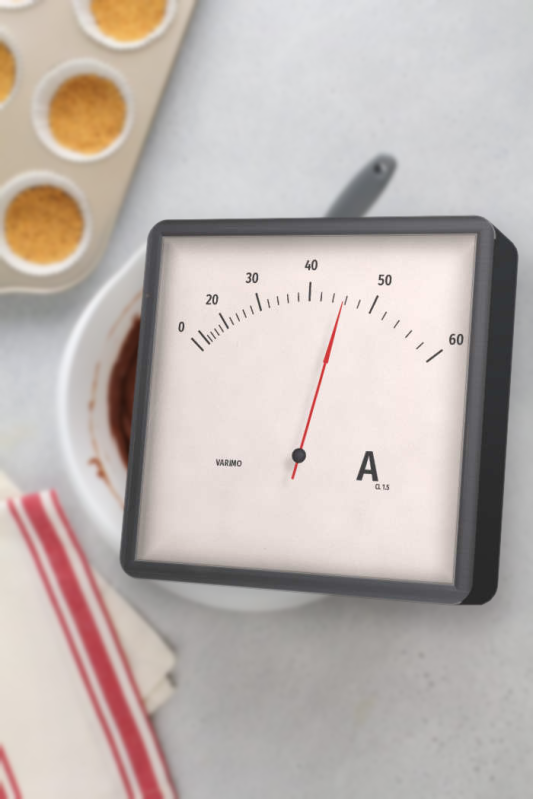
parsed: 46 A
